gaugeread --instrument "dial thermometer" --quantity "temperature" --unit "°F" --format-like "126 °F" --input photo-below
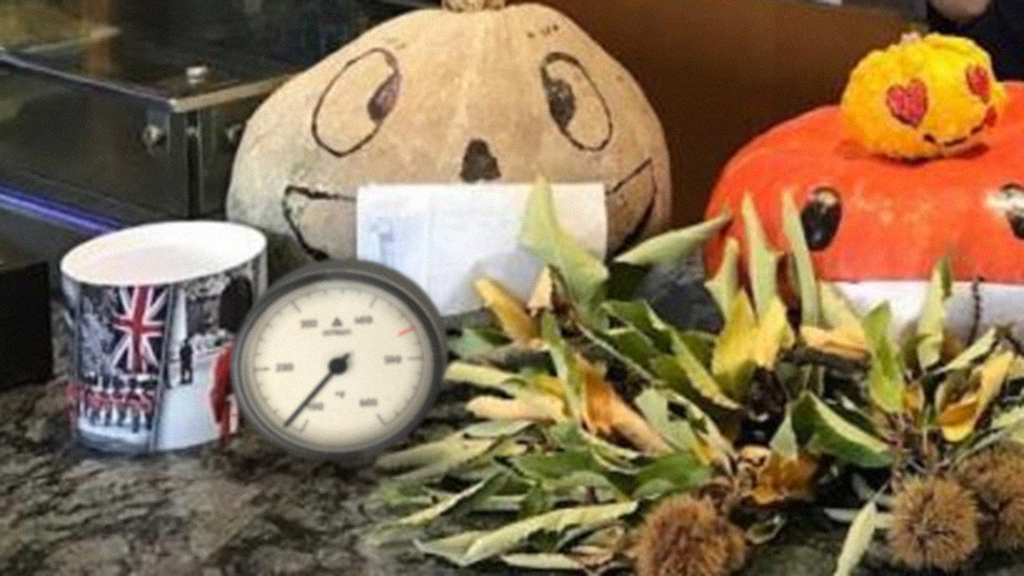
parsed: 120 °F
